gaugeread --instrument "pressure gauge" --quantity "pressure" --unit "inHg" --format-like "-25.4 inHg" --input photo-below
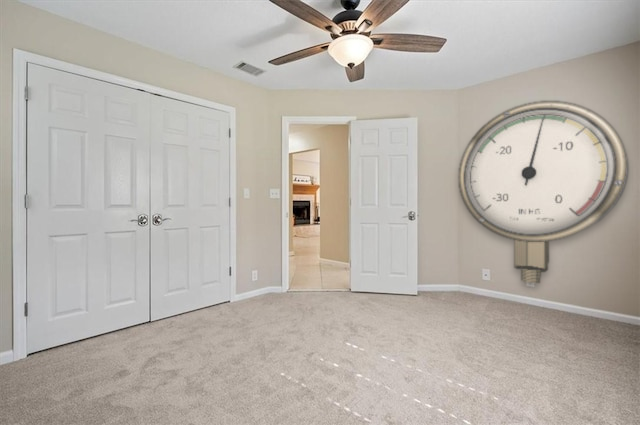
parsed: -14 inHg
